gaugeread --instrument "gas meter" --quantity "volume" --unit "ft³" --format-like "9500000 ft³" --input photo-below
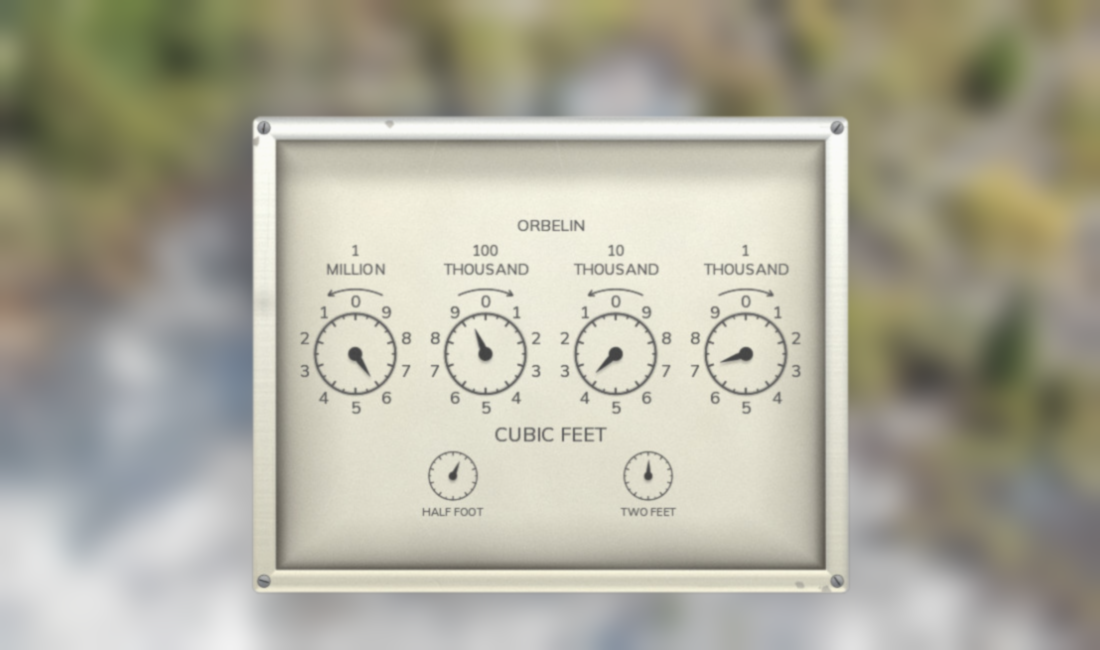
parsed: 593700 ft³
